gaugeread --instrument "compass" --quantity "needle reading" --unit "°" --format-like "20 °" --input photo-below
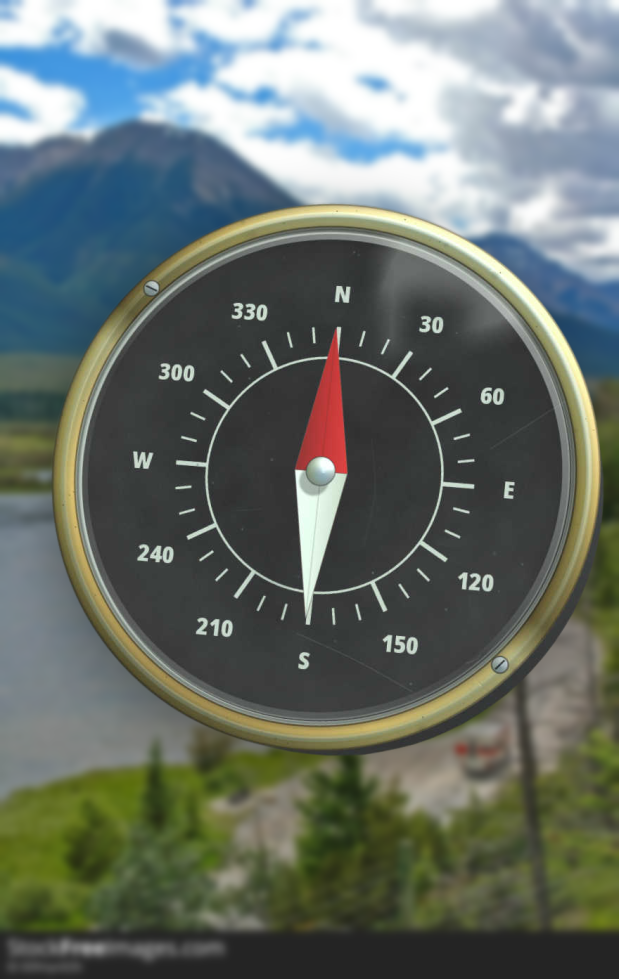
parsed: 0 °
